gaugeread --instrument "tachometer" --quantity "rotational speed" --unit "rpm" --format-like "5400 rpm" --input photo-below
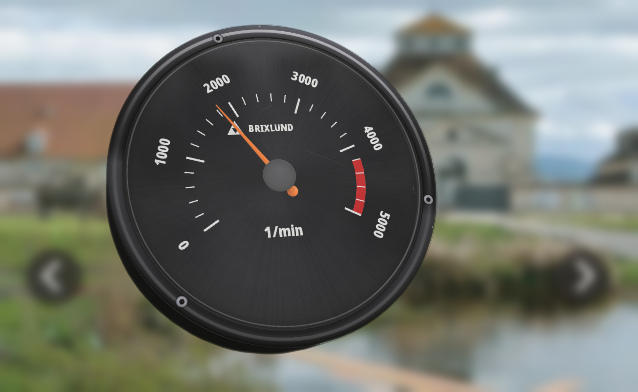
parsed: 1800 rpm
